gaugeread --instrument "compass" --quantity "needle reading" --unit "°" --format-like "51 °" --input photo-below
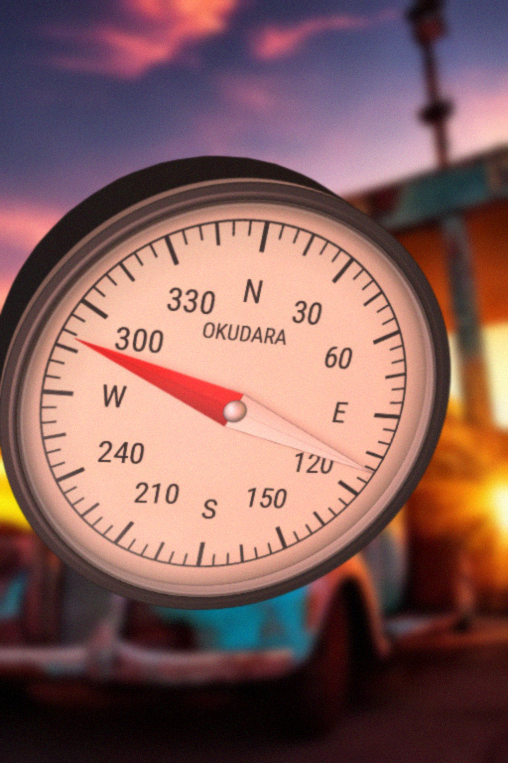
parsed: 290 °
